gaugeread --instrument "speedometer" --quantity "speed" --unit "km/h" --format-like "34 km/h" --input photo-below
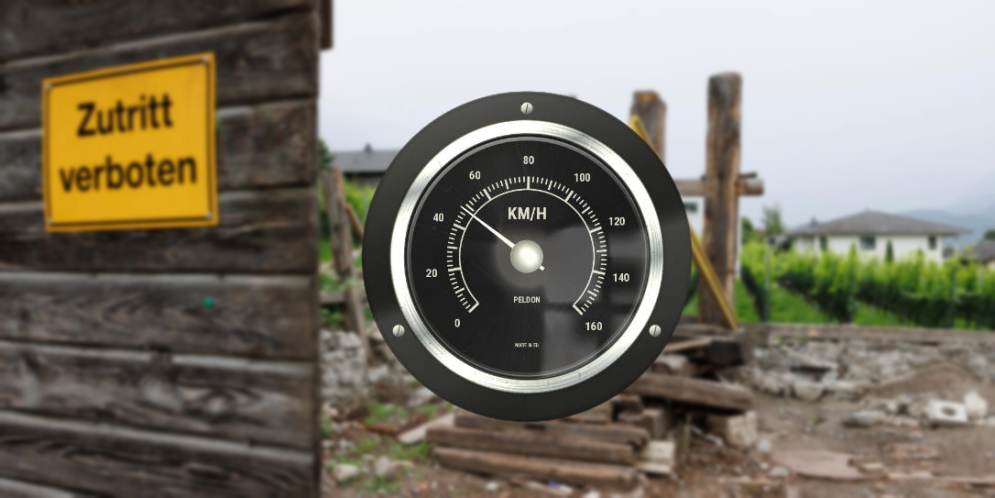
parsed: 48 km/h
